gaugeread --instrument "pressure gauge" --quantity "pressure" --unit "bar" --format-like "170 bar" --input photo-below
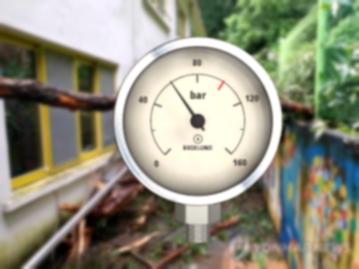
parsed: 60 bar
